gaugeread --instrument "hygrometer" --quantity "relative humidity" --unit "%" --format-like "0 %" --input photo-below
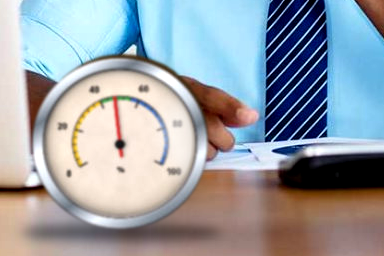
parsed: 48 %
